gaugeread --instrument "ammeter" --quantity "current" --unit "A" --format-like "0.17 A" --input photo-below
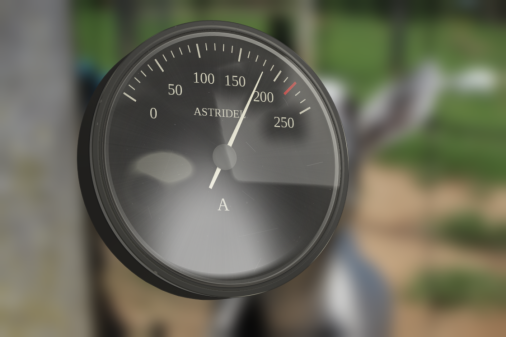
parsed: 180 A
